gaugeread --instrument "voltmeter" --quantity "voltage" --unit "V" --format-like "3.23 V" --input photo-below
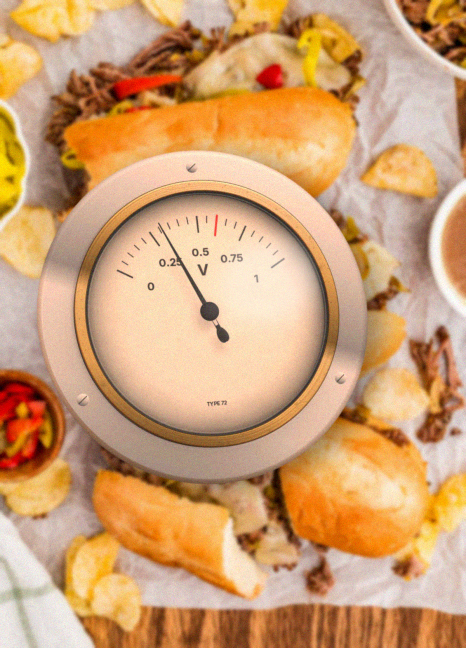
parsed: 0.3 V
